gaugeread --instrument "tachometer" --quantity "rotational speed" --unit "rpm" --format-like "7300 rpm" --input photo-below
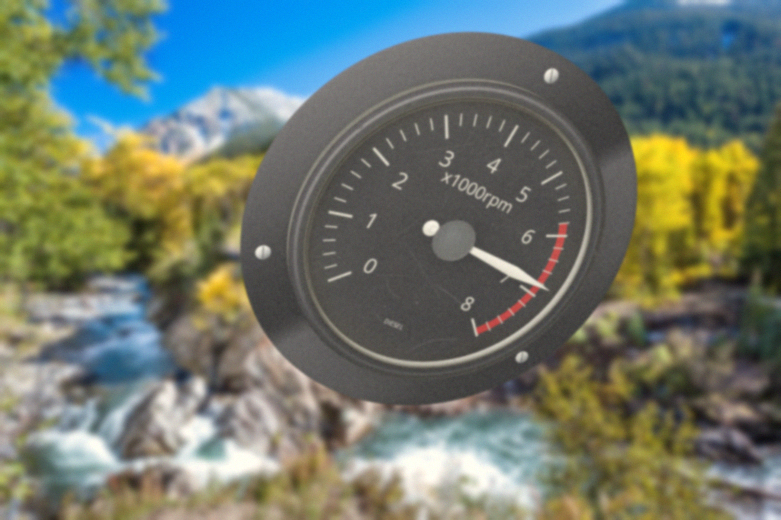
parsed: 6800 rpm
